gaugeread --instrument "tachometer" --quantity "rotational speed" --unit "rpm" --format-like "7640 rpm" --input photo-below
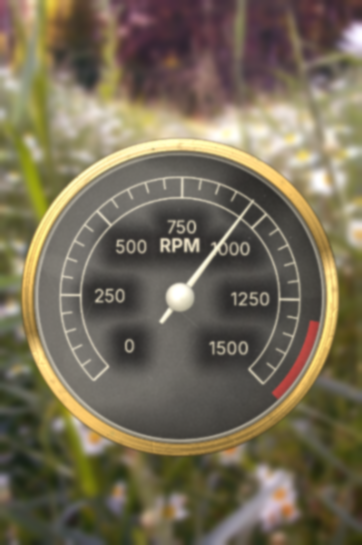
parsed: 950 rpm
